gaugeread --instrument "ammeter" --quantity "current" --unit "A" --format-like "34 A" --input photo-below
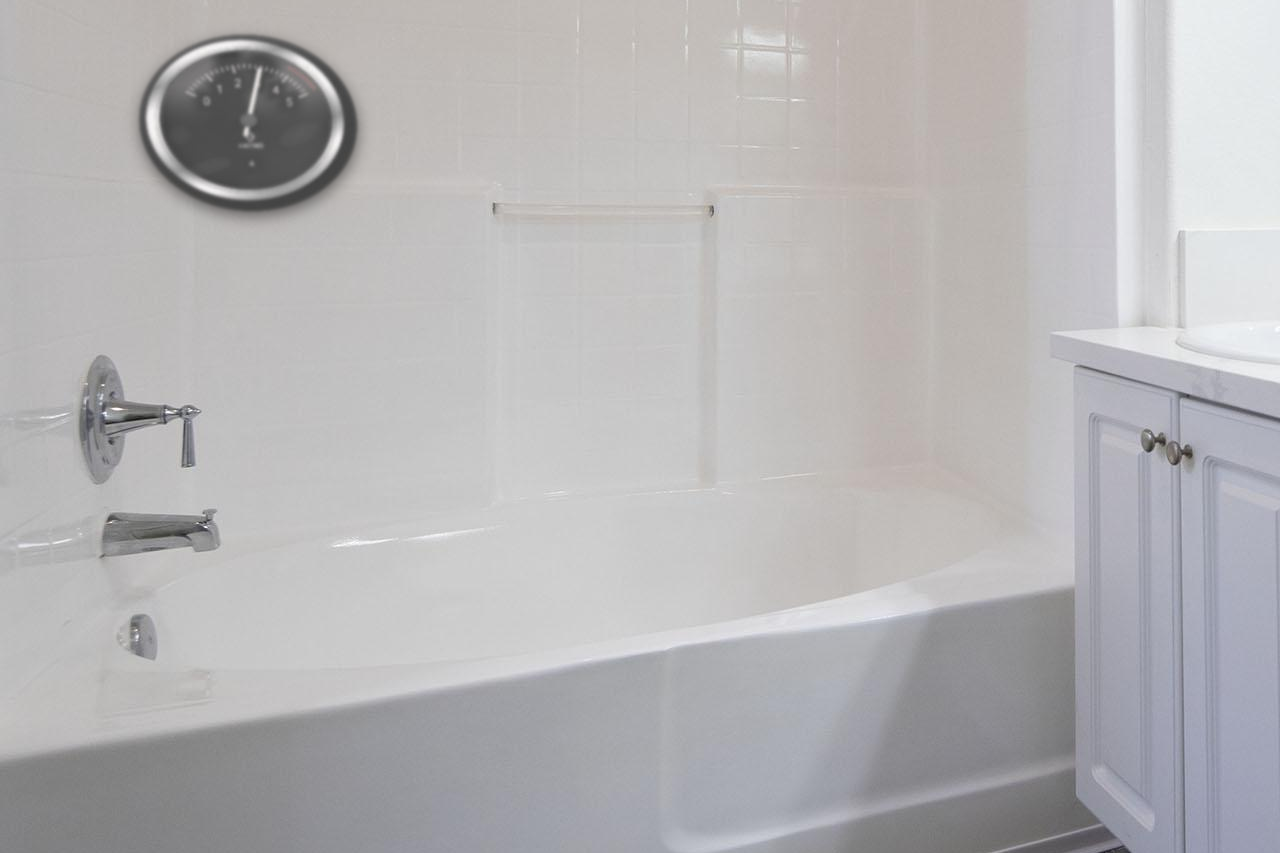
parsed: 3 A
